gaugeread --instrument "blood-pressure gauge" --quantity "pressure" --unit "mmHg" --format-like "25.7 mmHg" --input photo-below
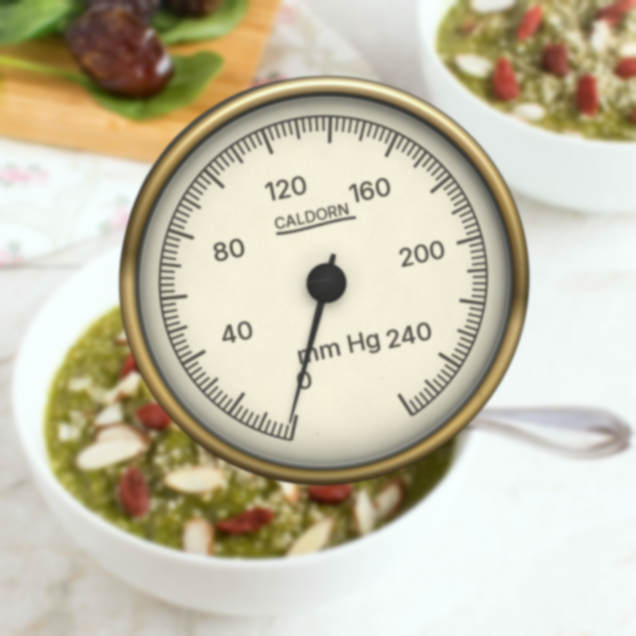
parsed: 2 mmHg
